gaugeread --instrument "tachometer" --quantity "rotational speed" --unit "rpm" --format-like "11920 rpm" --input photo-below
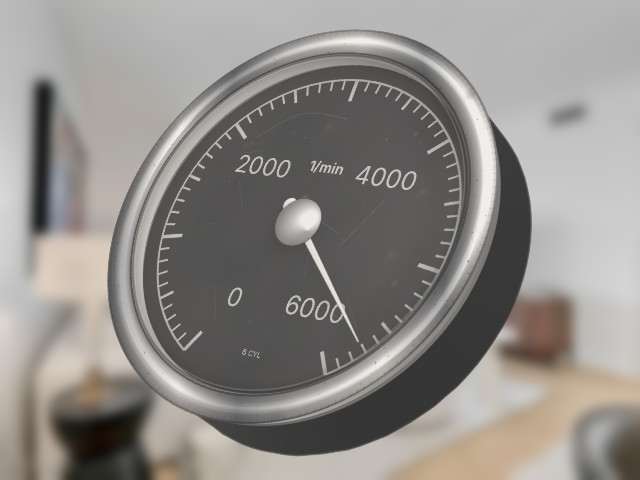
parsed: 5700 rpm
